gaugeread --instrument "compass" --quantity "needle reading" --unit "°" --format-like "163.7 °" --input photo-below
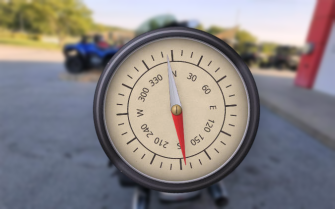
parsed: 175 °
